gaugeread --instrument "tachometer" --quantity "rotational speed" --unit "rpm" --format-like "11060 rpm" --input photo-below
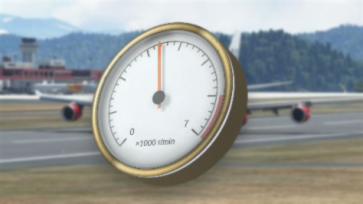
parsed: 3400 rpm
